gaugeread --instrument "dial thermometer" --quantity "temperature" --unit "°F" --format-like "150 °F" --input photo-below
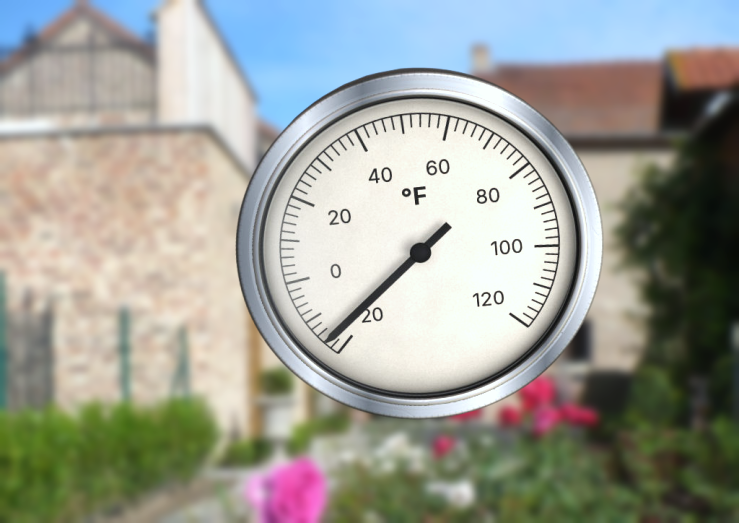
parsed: -16 °F
